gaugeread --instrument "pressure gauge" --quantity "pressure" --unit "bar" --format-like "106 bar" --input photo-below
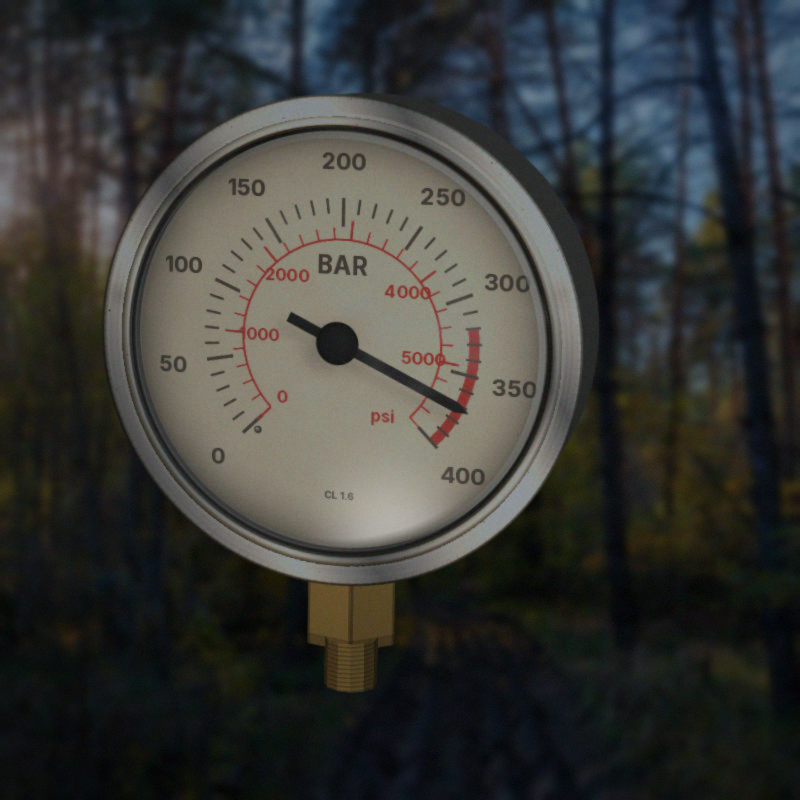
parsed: 370 bar
